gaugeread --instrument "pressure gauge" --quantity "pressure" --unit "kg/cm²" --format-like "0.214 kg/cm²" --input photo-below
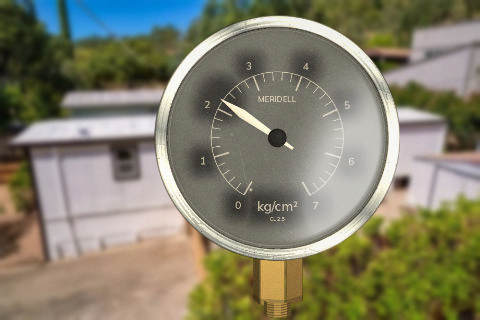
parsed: 2.2 kg/cm²
